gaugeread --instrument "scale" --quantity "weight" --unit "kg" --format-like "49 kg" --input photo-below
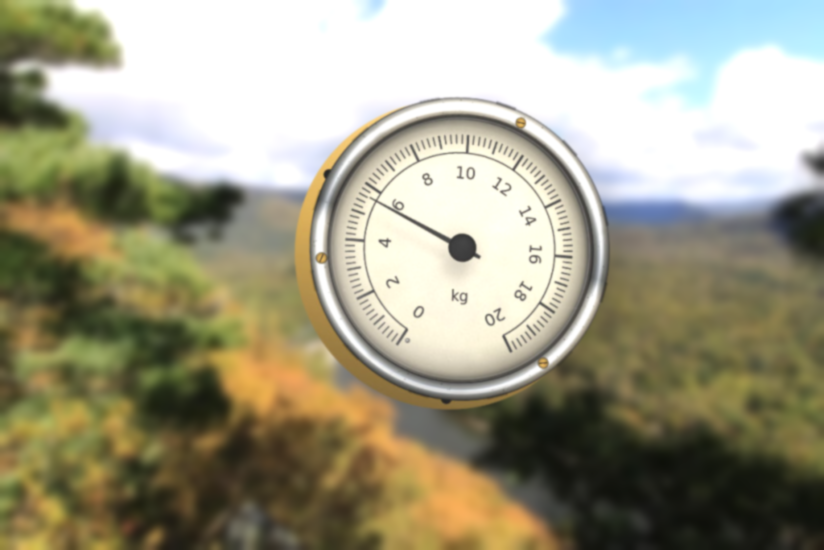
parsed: 5.6 kg
